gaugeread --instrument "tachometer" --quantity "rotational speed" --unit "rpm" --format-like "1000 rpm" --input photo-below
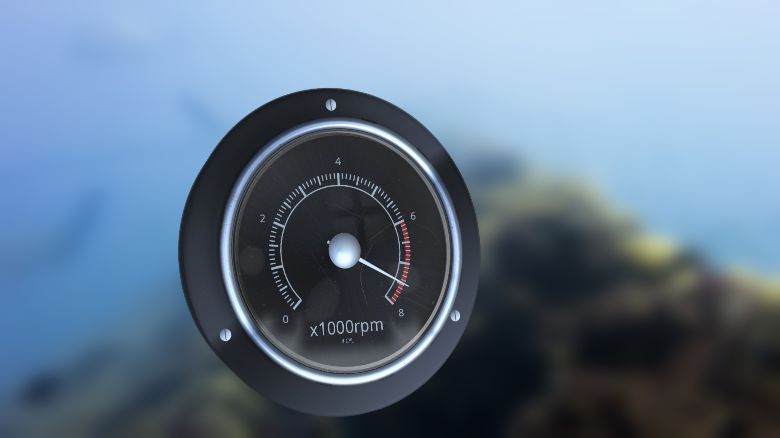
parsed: 7500 rpm
